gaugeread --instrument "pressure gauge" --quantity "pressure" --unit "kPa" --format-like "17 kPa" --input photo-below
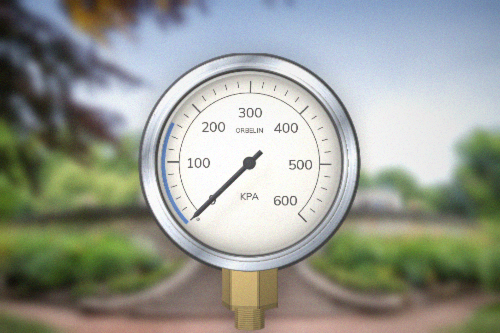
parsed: 0 kPa
